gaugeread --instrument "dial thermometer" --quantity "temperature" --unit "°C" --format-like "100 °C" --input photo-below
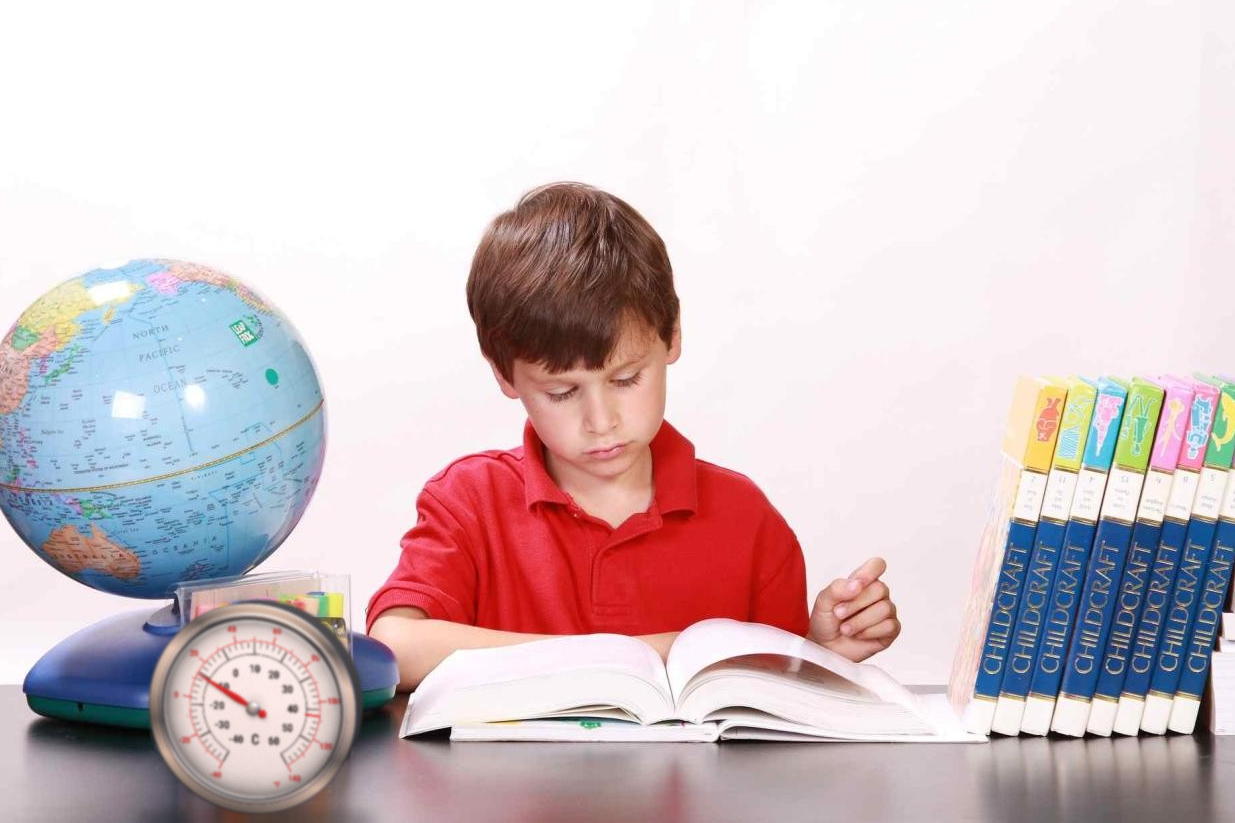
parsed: -10 °C
